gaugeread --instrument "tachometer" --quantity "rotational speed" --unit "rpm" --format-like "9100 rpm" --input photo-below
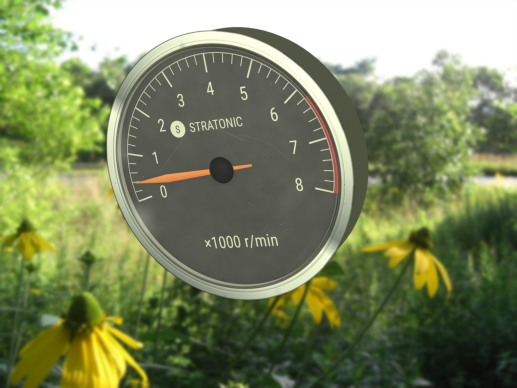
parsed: 400 rpm
